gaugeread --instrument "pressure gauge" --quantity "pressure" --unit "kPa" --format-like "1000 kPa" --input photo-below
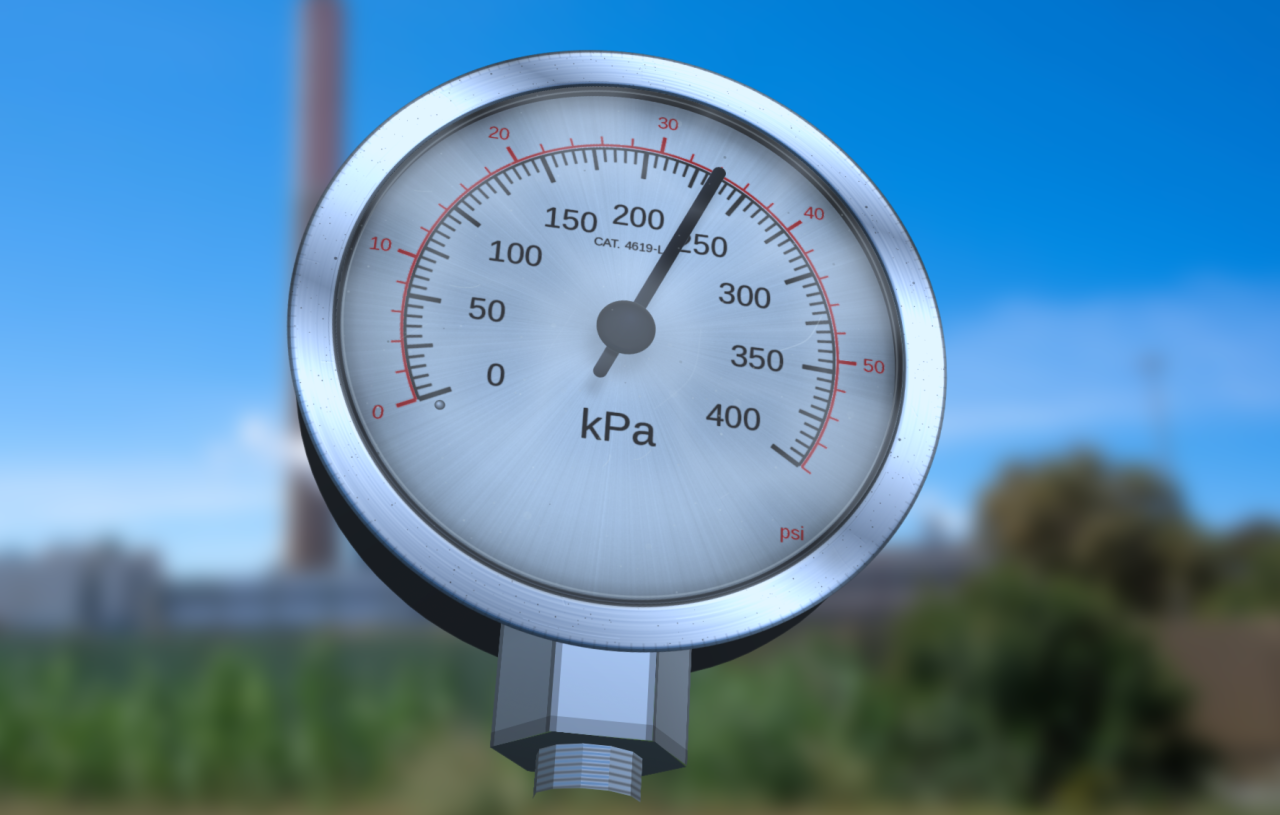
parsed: 235 kPa
